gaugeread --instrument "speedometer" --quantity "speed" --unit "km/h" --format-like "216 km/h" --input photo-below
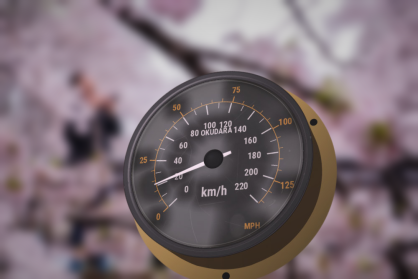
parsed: 20 km/h
